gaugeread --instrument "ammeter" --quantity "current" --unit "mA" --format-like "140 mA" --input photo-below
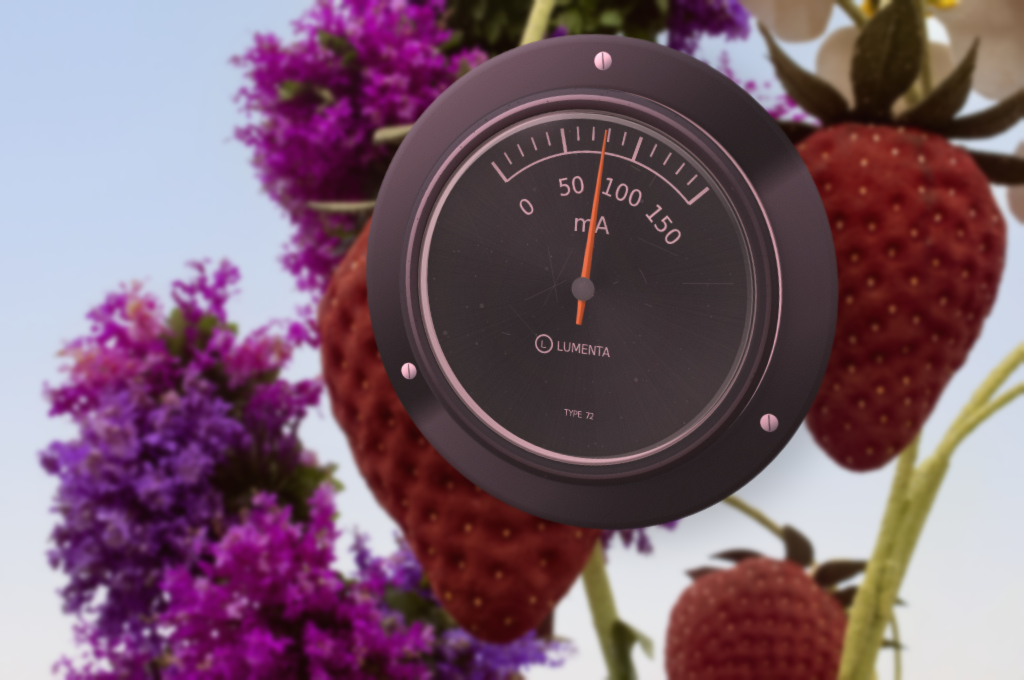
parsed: 80 mA
